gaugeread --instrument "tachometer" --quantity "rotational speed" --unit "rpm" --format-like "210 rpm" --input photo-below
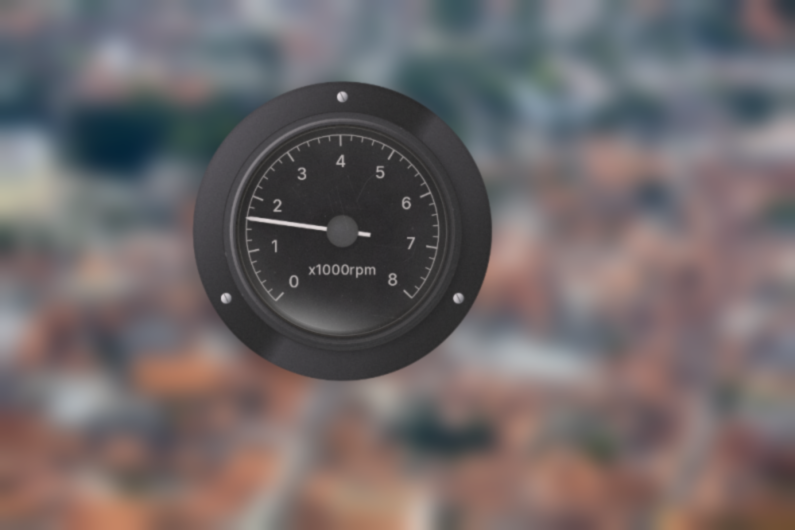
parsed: 1600 rpm
